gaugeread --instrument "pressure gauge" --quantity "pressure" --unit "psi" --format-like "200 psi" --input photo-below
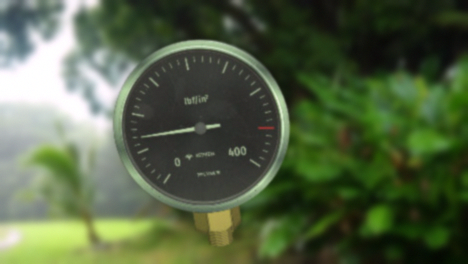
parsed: 70 psi
